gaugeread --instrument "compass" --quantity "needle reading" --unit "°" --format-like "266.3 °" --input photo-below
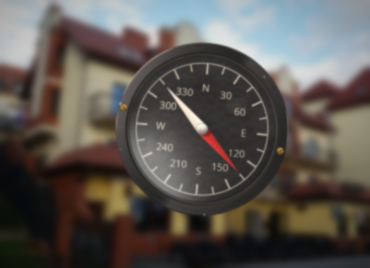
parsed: 135 °
